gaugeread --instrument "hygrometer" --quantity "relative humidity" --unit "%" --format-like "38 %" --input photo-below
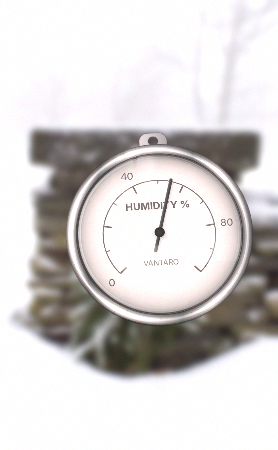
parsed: 55 %
